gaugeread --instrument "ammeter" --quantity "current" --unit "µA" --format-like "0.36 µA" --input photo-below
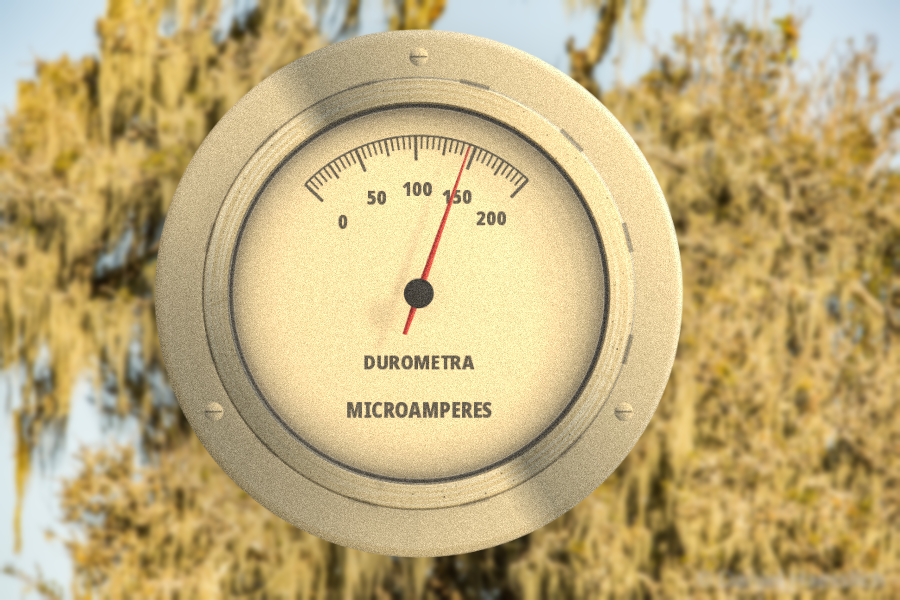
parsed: 145 µA
